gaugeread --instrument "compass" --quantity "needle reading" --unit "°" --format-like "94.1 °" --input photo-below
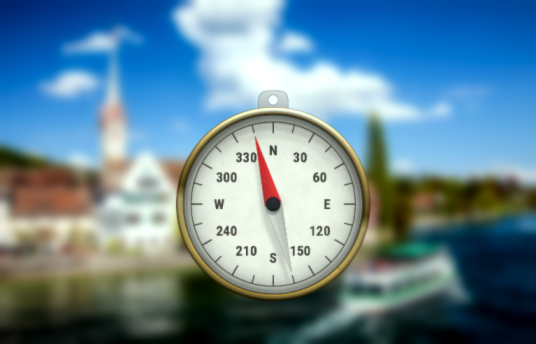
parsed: 345 °
